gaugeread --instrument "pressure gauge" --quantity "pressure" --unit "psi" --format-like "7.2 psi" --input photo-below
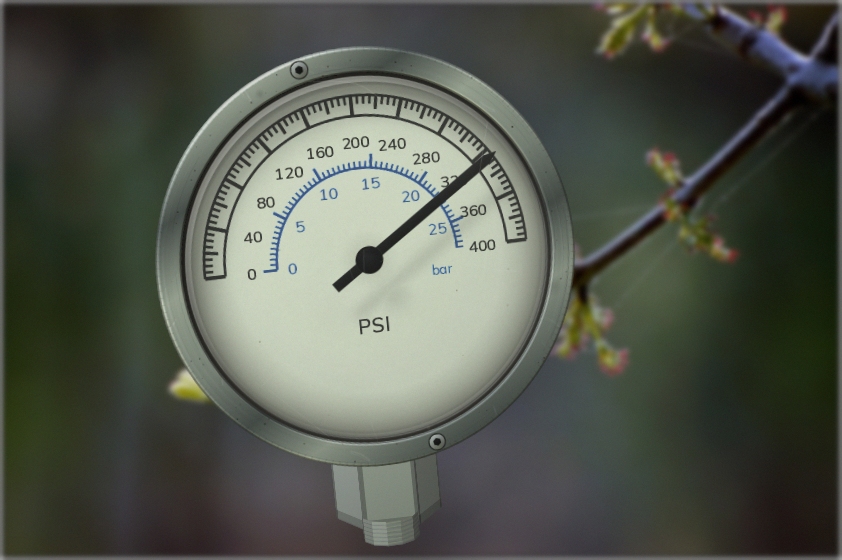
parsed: 325 psi
